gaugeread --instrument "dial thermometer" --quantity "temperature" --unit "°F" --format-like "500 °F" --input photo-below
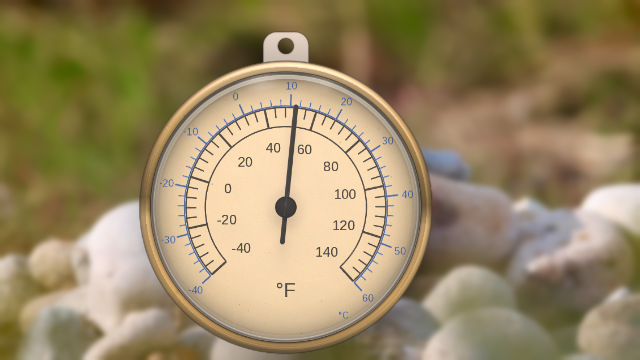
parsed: 52 °F
